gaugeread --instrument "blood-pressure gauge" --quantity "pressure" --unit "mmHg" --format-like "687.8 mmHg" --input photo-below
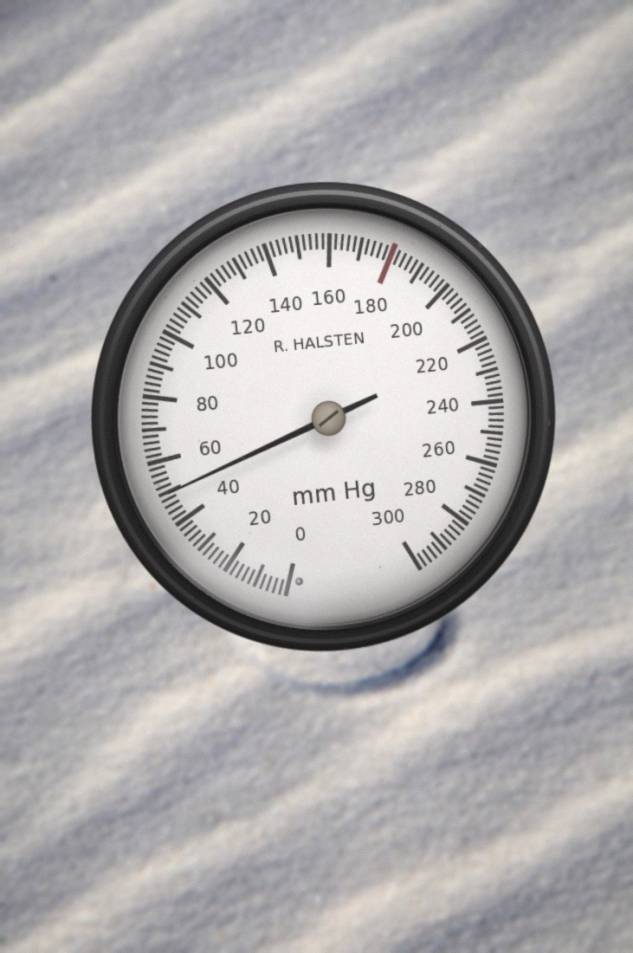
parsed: 50 mmHg
